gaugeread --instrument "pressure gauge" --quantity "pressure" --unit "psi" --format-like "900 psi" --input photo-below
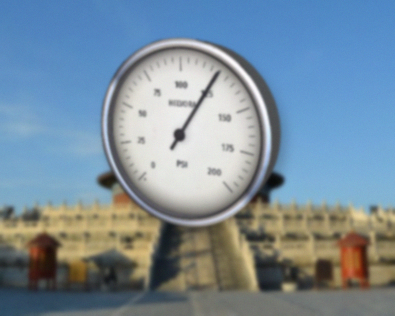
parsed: 125 psi
